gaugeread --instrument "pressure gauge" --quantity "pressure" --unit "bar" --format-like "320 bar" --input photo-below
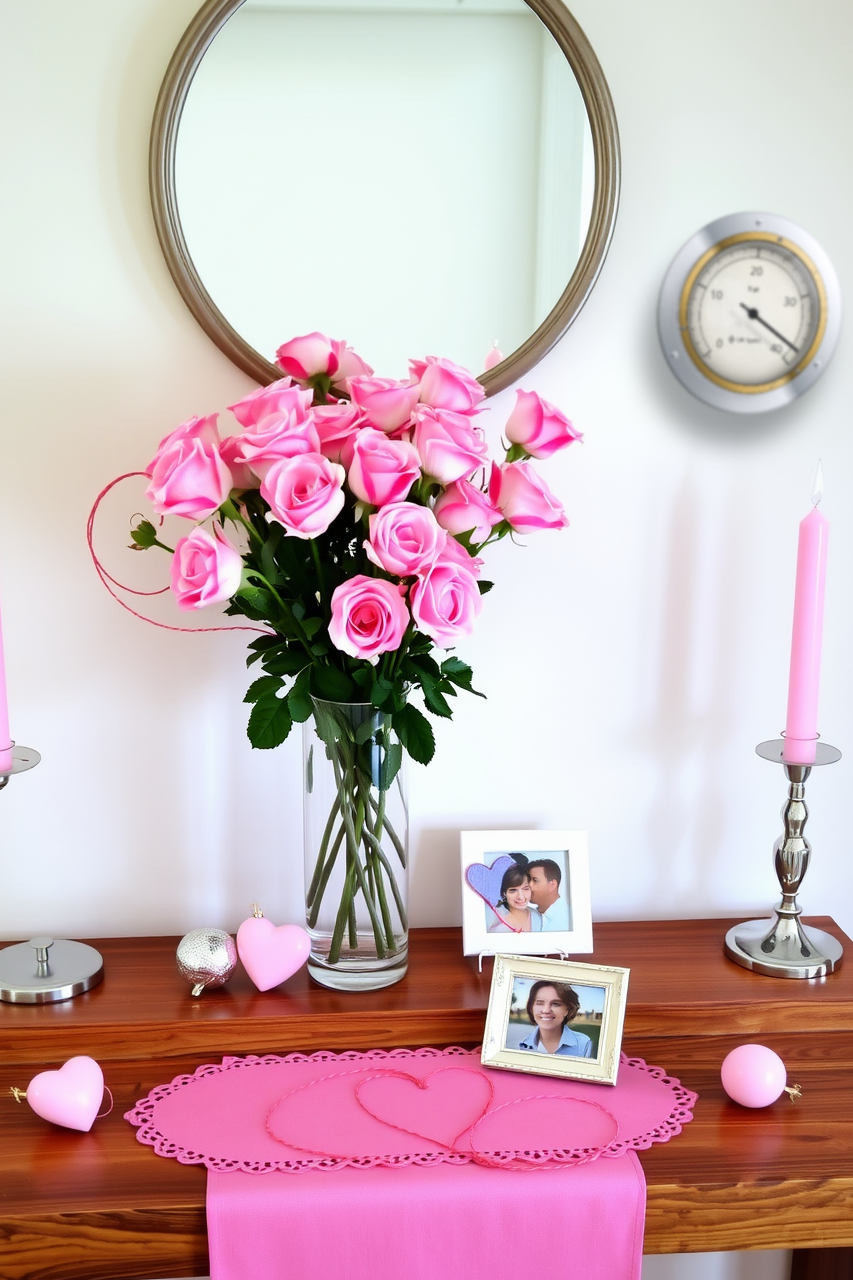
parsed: 38 bar
